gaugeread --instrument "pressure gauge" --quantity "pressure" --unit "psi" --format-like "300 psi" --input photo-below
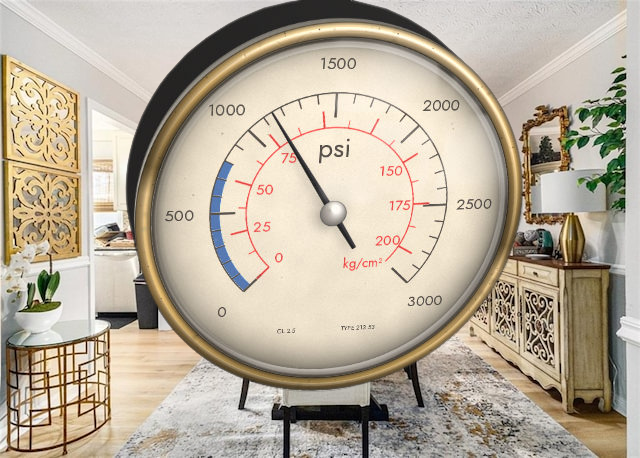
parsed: 1150 psi
